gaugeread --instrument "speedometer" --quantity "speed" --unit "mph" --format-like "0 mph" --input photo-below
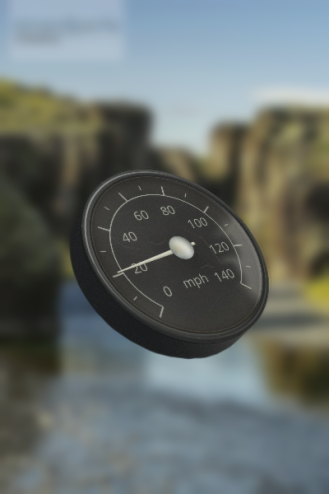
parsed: 20 mph
